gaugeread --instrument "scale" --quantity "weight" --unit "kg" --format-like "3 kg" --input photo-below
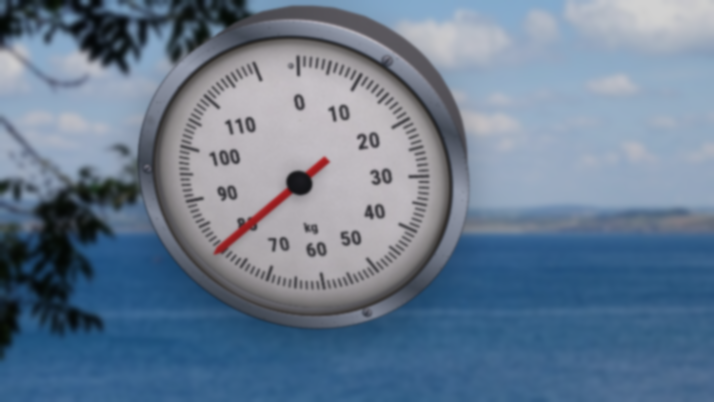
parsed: 80 kg
